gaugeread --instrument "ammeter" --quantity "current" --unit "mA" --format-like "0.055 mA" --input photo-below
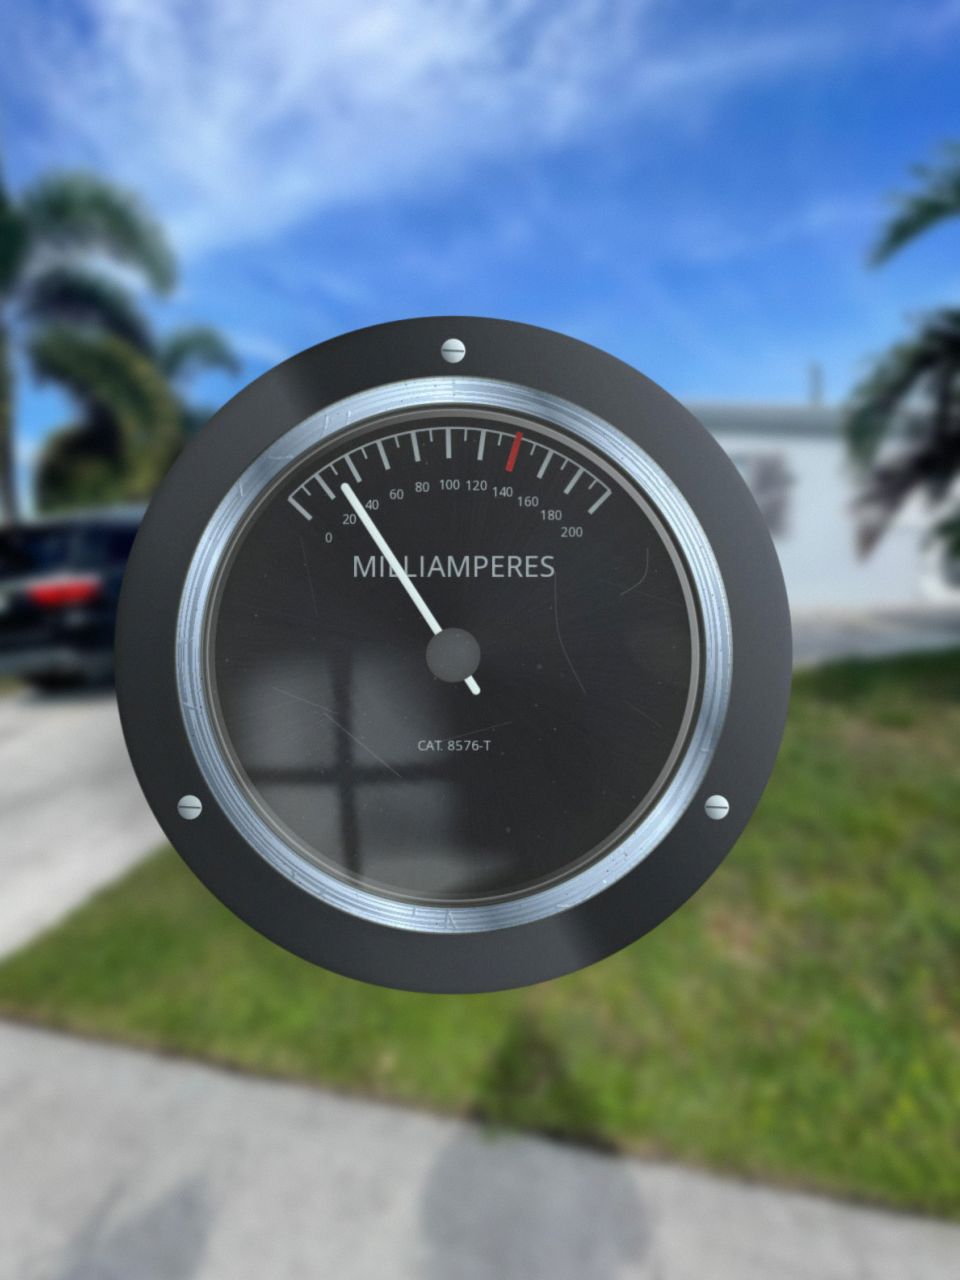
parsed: 30 mA
